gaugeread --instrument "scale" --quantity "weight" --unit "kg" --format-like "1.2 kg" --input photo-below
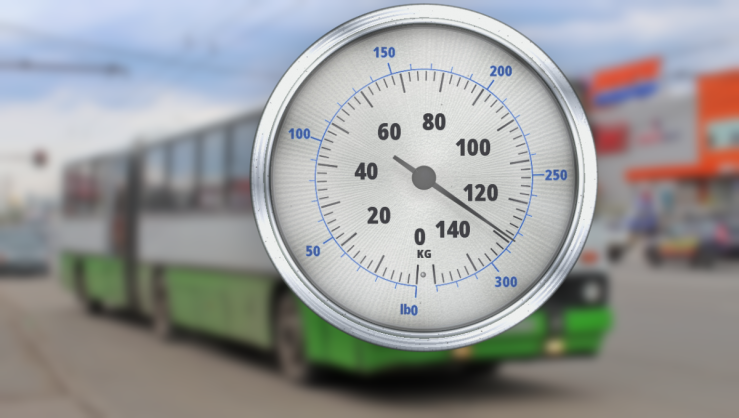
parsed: 129 kg
